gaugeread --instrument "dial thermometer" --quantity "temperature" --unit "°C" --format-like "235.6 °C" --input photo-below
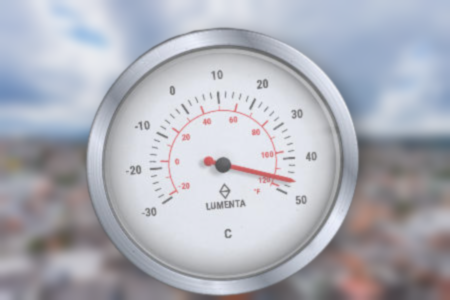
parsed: 46 °C
